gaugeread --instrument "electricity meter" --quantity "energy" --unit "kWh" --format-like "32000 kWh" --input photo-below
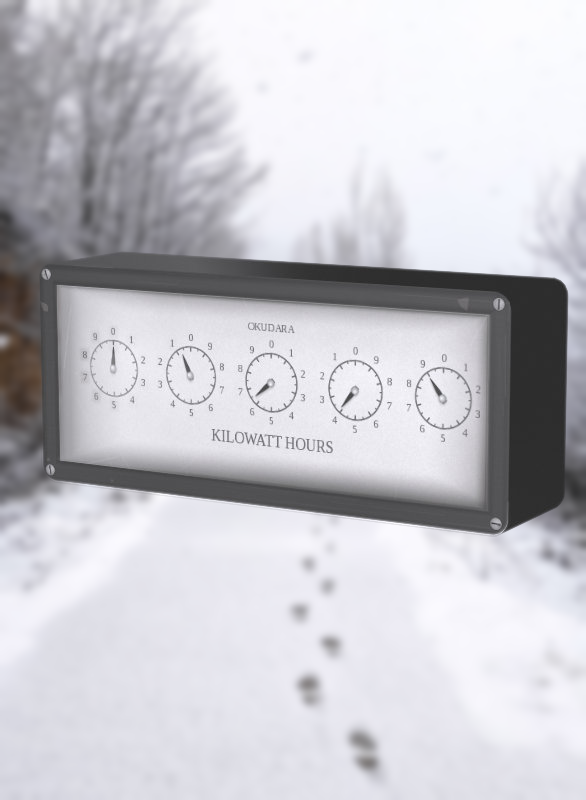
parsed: 639 kWh
